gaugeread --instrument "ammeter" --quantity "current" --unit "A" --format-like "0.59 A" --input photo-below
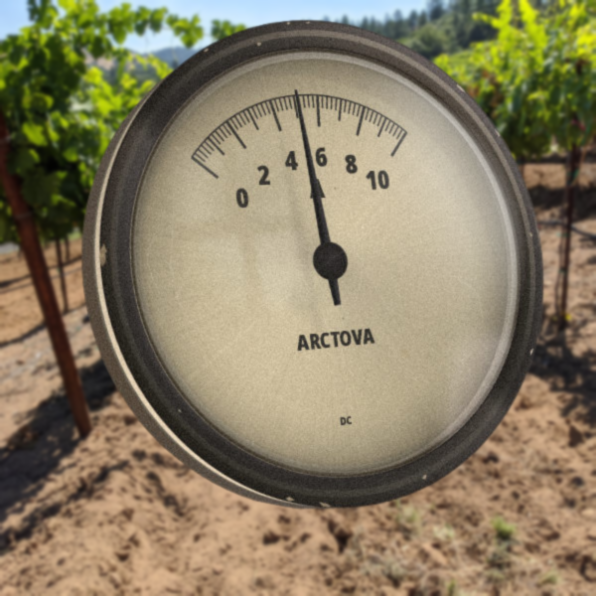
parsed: 5 A
